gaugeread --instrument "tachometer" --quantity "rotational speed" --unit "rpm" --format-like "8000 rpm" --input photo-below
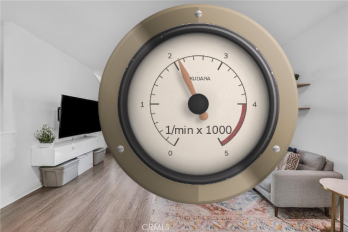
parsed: 2100 rpm
